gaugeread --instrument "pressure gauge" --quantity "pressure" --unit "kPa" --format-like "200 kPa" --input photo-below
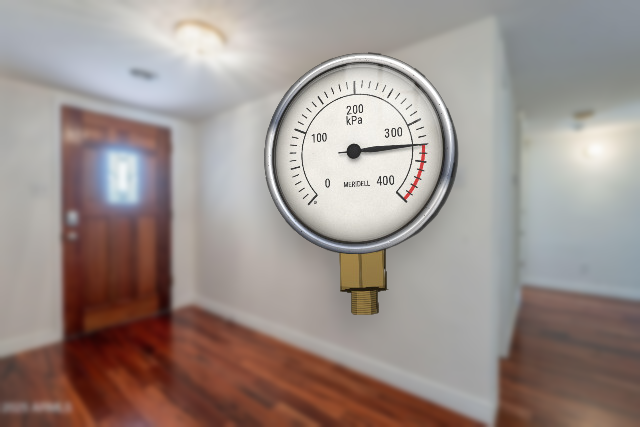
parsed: 330 kPa
